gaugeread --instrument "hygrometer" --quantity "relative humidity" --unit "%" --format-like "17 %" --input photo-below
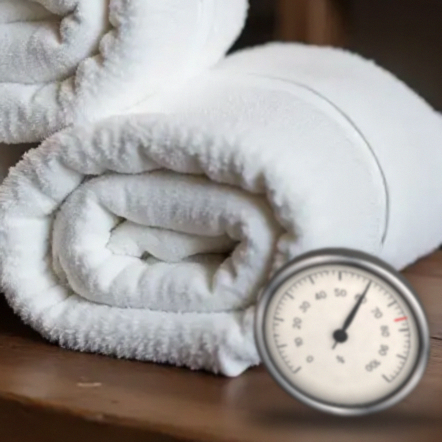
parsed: 60 %
